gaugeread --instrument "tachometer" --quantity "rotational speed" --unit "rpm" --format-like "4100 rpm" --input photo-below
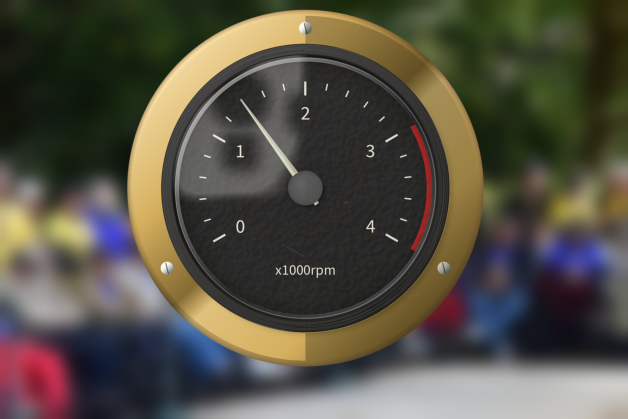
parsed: 1400 rpm
